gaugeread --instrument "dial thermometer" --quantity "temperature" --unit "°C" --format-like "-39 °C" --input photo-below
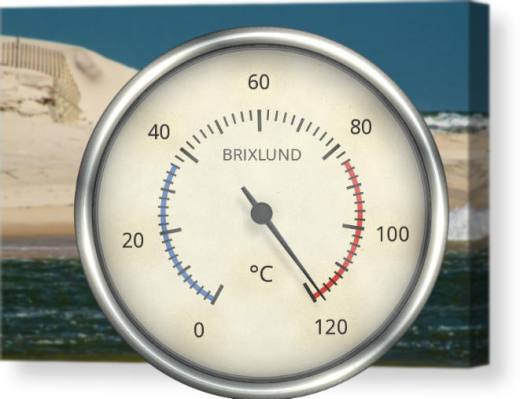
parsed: 118 °C
